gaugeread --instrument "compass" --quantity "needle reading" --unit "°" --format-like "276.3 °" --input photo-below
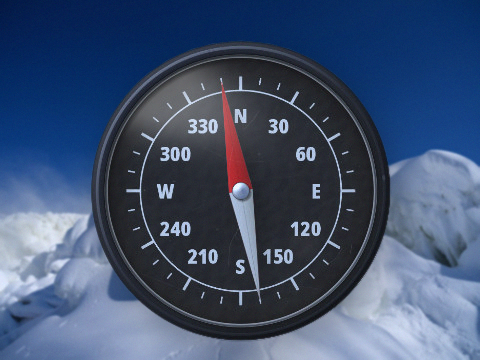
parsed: 350 °
